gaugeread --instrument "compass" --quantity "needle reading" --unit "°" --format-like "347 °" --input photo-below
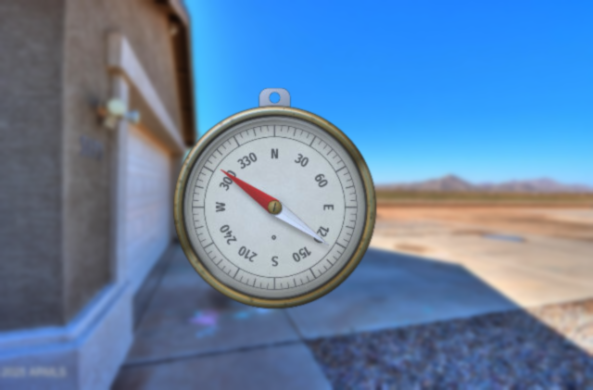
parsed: 305 °
